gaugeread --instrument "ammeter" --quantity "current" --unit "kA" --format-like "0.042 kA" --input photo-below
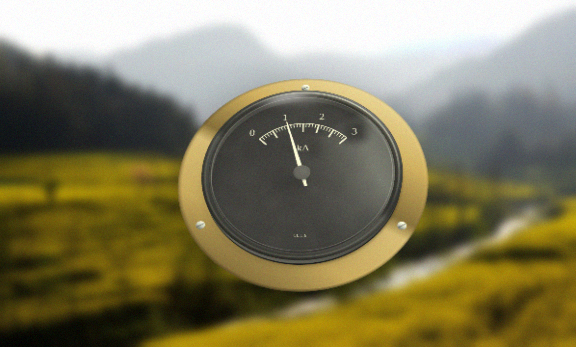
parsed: 1 kA
